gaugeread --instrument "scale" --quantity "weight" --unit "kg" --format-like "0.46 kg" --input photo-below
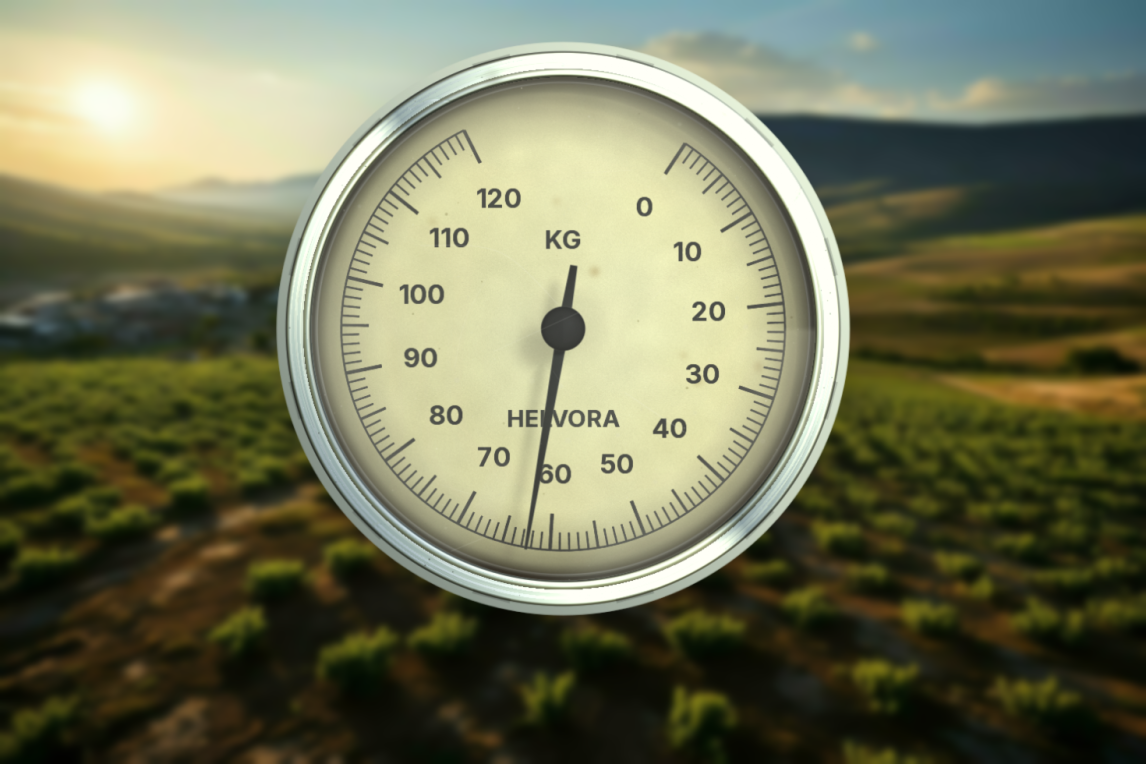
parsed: 62.5 kg
